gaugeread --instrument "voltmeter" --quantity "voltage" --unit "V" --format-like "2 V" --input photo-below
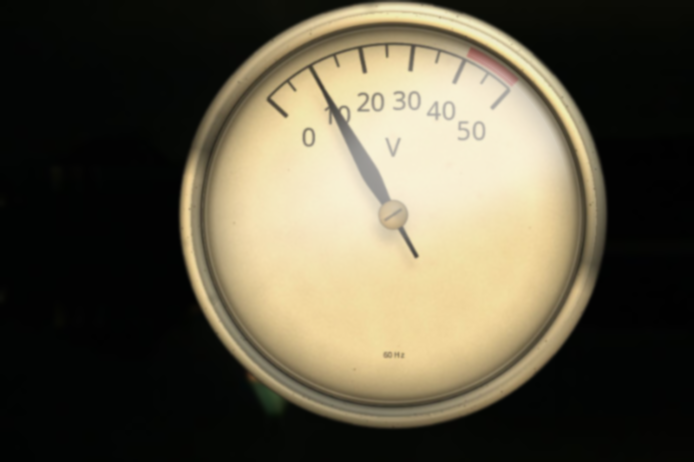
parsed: 10 V
